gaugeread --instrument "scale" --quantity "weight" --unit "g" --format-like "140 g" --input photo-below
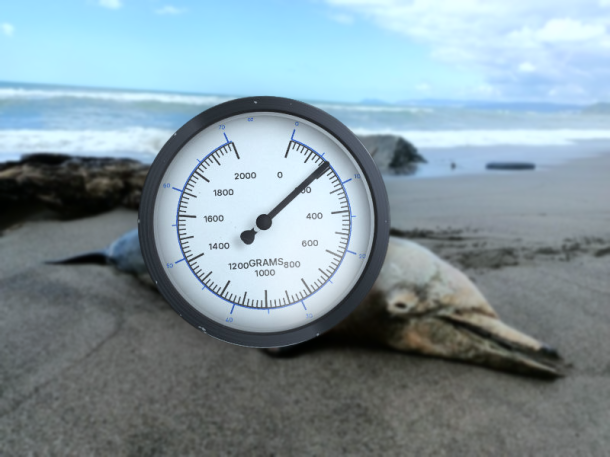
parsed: 180 g
